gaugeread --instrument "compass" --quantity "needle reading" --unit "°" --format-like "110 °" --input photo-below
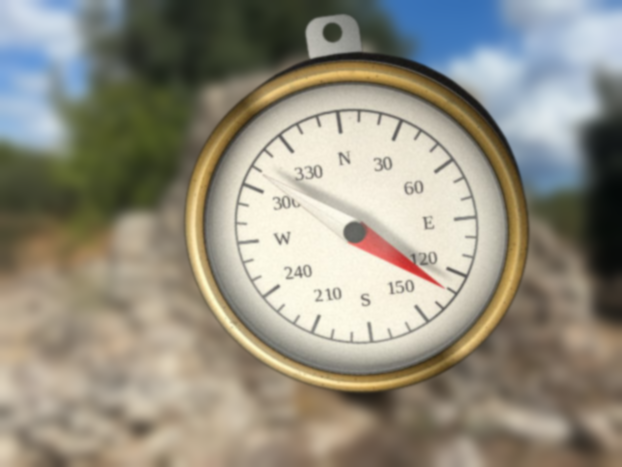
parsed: 130 °
